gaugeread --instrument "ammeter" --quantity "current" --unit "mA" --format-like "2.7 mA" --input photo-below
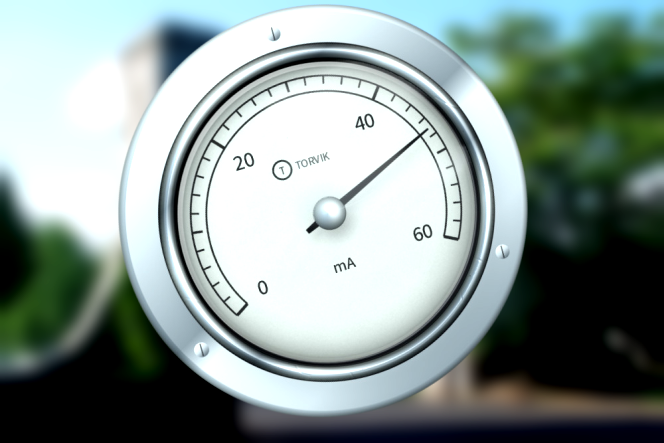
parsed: 47 mA
